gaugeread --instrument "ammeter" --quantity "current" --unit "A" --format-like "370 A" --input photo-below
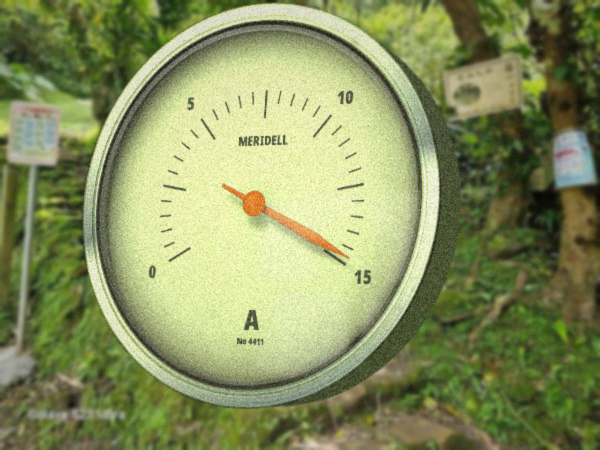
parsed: 14.75 A
